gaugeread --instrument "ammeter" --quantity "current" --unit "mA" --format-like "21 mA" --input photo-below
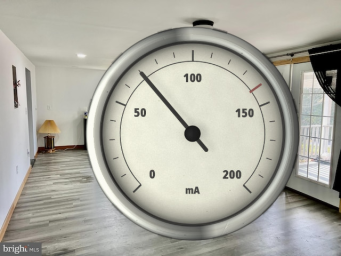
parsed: 70 mA
